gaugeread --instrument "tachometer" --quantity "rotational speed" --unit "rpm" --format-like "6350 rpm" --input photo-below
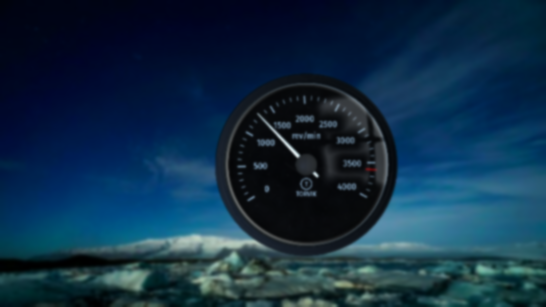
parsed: 1300 rpm
